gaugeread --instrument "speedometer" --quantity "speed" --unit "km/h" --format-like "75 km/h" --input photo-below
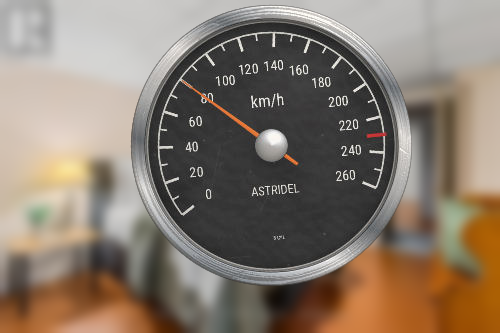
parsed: 80 km/h
